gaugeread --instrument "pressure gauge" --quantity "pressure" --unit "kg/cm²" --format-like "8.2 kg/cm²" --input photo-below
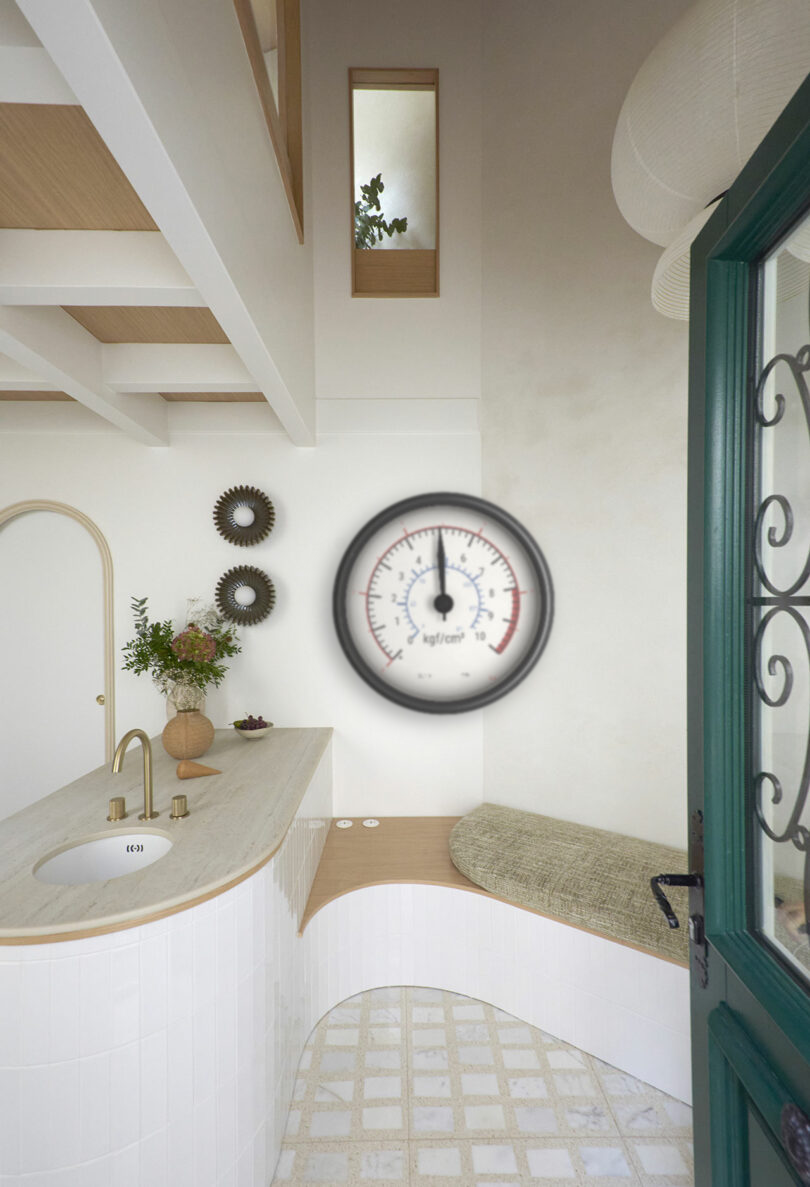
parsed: 5 kg/cm²
